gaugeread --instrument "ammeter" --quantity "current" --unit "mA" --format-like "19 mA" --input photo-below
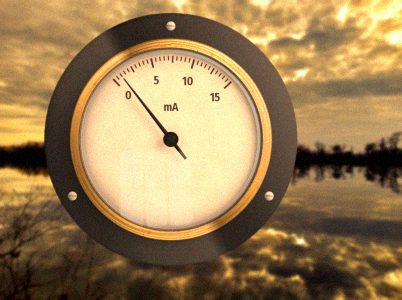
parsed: 1 mA
